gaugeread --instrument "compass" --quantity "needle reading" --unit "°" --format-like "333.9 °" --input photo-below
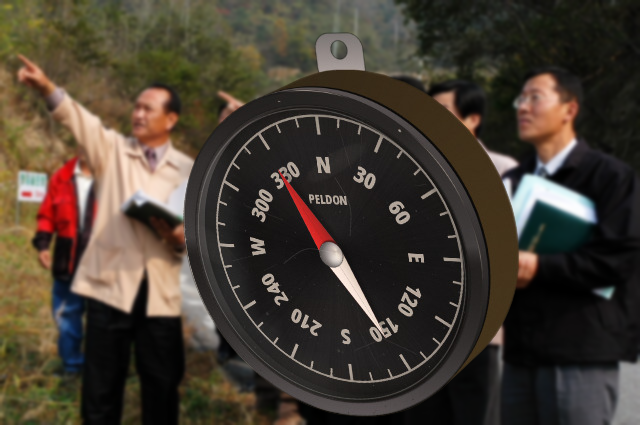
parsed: 330 °
